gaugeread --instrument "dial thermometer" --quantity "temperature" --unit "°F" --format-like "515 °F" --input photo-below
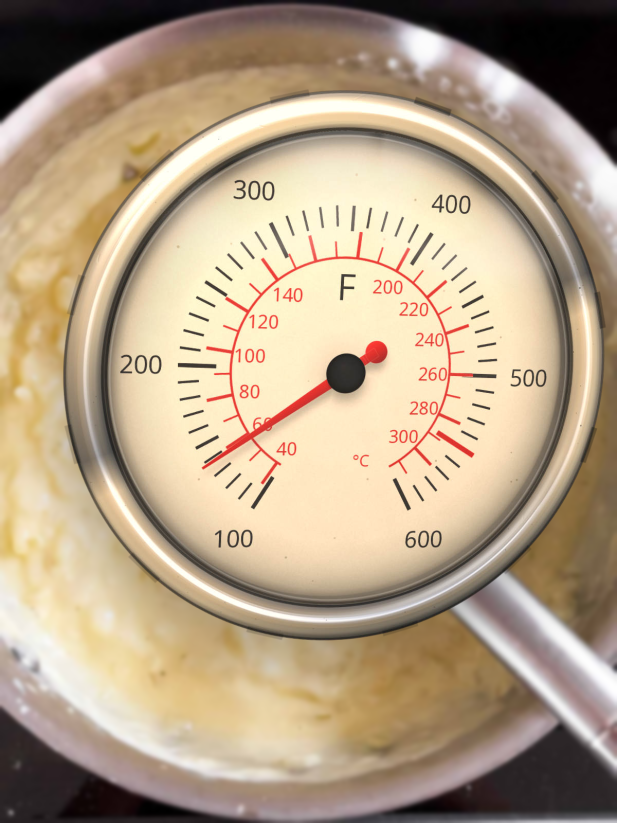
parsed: 140 °F
